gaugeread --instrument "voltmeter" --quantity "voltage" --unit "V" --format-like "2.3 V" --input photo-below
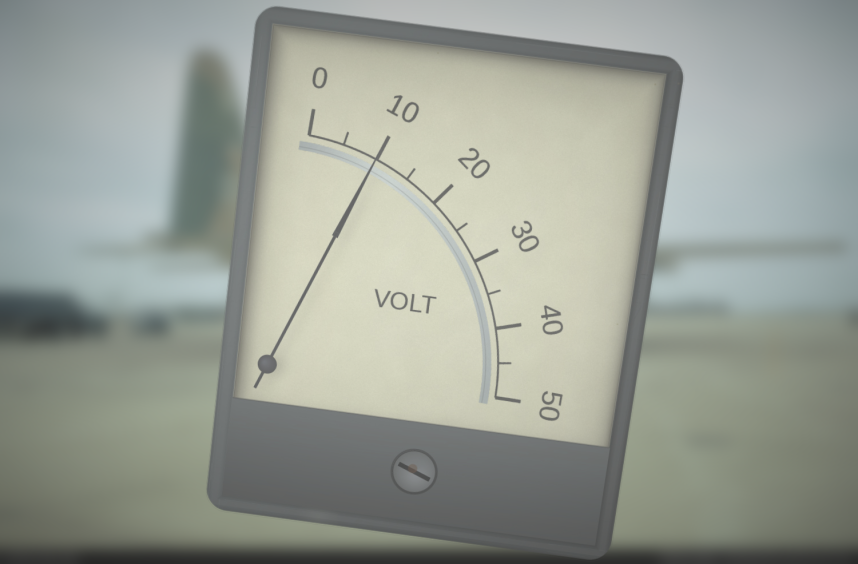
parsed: 10 V
